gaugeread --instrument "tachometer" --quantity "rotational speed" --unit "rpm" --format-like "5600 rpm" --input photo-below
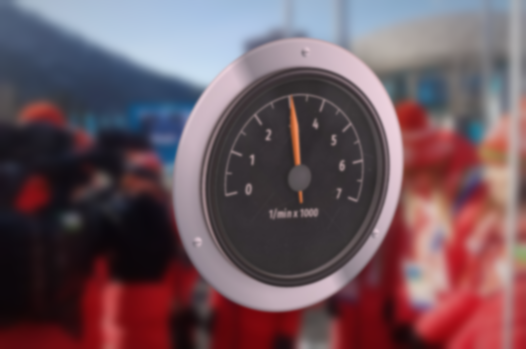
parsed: 3000 rpm
